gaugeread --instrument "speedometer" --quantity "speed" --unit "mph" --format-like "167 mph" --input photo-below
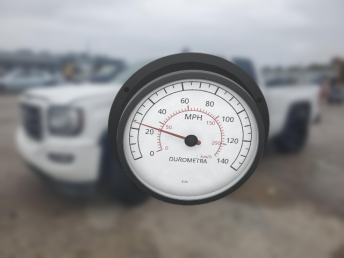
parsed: 25 mph
